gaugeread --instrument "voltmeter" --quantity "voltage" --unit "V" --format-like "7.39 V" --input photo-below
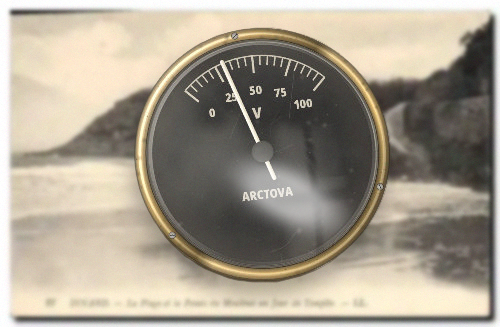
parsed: 30 V
